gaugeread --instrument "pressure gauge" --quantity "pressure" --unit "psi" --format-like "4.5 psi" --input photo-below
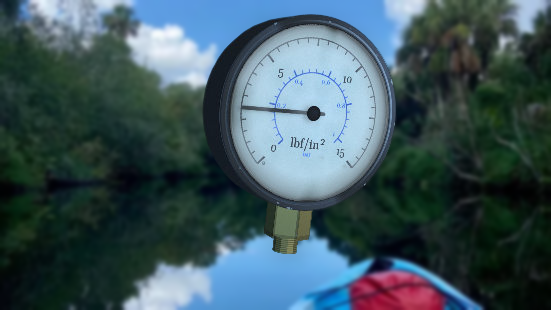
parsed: 2.5 psi
